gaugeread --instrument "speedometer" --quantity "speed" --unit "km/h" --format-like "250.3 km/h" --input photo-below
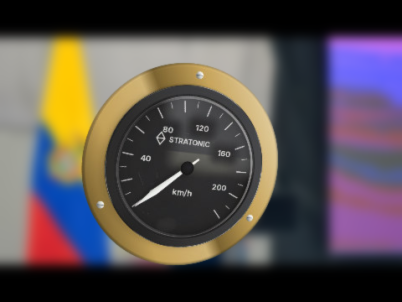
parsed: 0 km/h
